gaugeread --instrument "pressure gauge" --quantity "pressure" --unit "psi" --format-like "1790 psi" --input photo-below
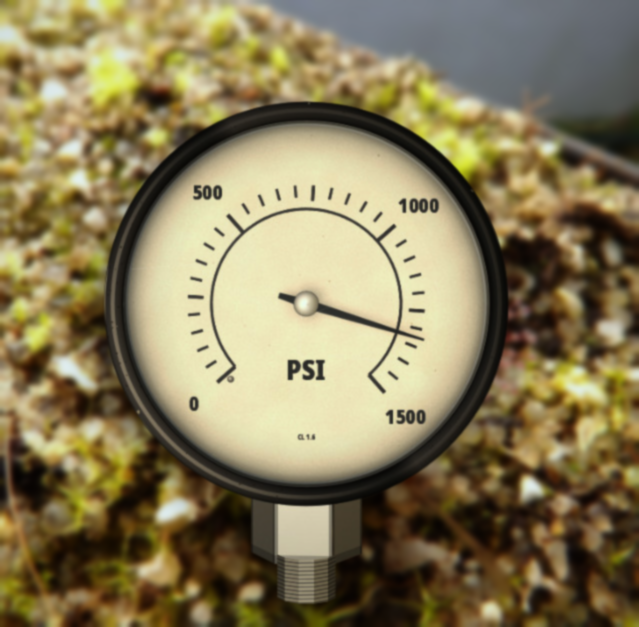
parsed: 1325 psi
